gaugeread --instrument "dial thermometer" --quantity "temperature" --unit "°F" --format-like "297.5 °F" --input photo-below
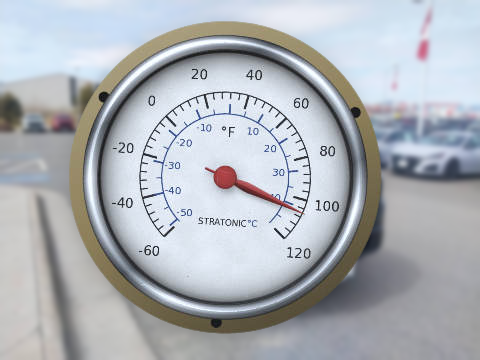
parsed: 106 °F
